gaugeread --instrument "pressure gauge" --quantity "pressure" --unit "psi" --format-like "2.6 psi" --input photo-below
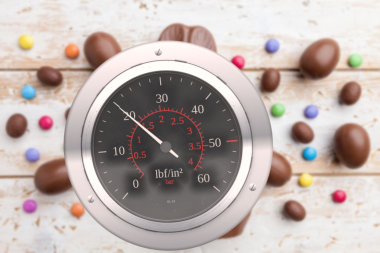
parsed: 20 psi
